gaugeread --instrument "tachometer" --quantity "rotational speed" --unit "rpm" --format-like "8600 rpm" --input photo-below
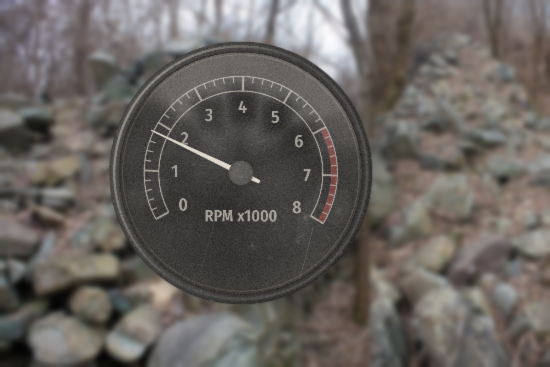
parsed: 1800 rpm
